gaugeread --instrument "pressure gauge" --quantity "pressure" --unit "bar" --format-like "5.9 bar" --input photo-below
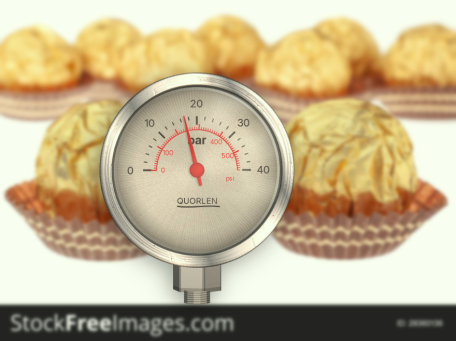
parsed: 17 bar
